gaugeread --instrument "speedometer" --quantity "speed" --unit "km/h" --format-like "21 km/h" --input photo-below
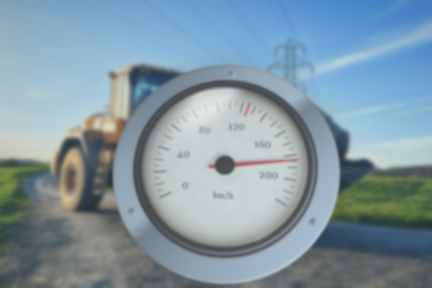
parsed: 185 km/h
